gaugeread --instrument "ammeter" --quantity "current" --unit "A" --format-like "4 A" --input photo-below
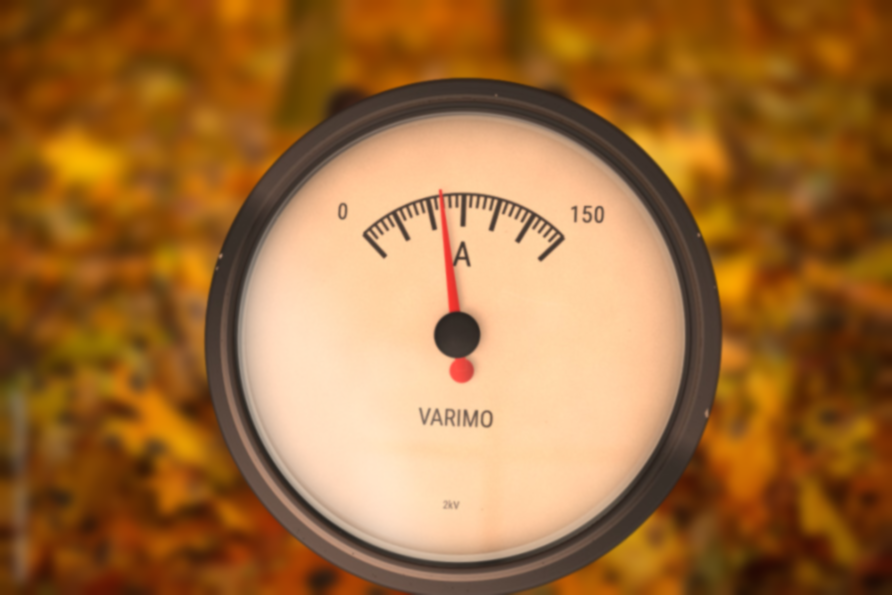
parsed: 60 A
